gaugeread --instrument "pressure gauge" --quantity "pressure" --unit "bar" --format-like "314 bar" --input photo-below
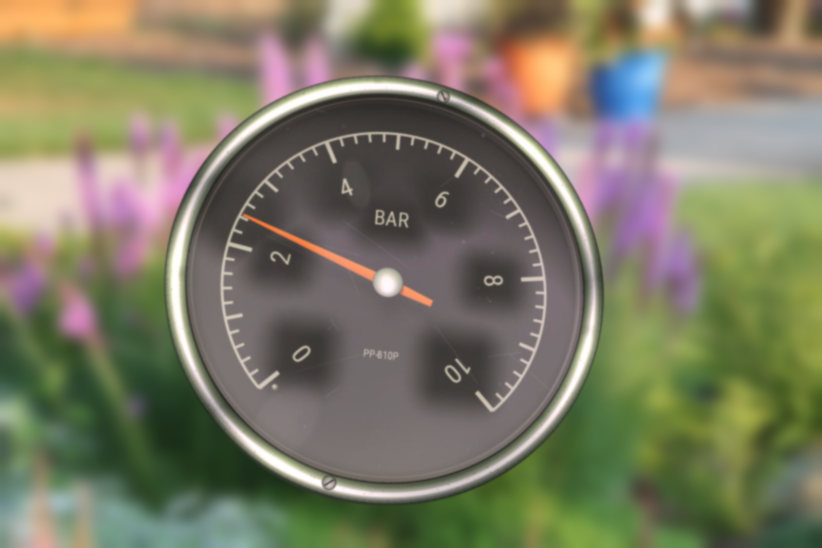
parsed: 2.4 bar
